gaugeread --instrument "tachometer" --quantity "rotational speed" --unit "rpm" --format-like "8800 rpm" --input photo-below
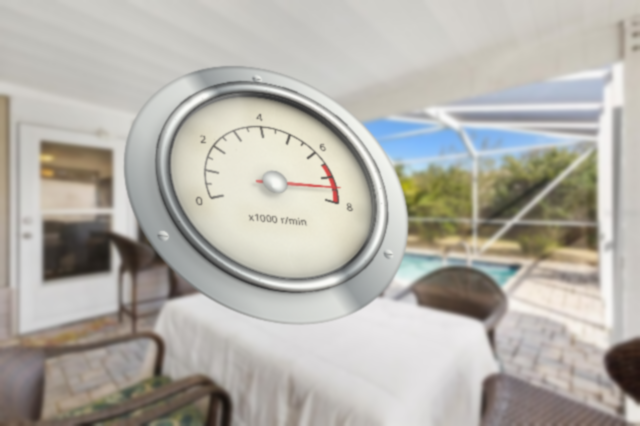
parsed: 7500 rpm
